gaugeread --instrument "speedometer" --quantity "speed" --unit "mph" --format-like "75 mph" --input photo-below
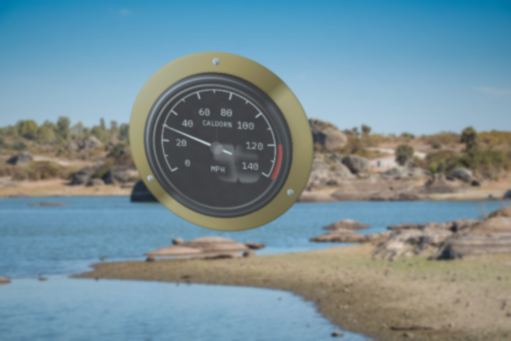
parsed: 30 mph
